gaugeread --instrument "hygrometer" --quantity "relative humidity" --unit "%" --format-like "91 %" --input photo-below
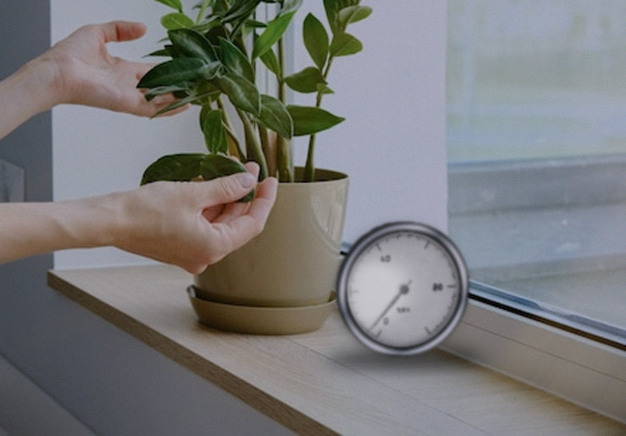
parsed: 4 %
